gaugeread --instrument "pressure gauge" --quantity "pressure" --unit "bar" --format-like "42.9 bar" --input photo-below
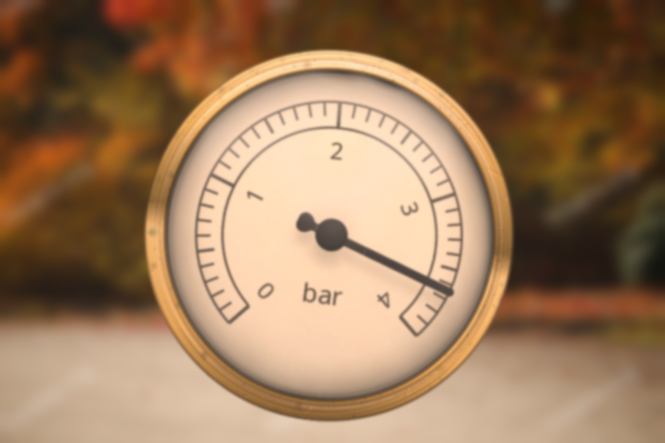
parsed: 3.65 bar
